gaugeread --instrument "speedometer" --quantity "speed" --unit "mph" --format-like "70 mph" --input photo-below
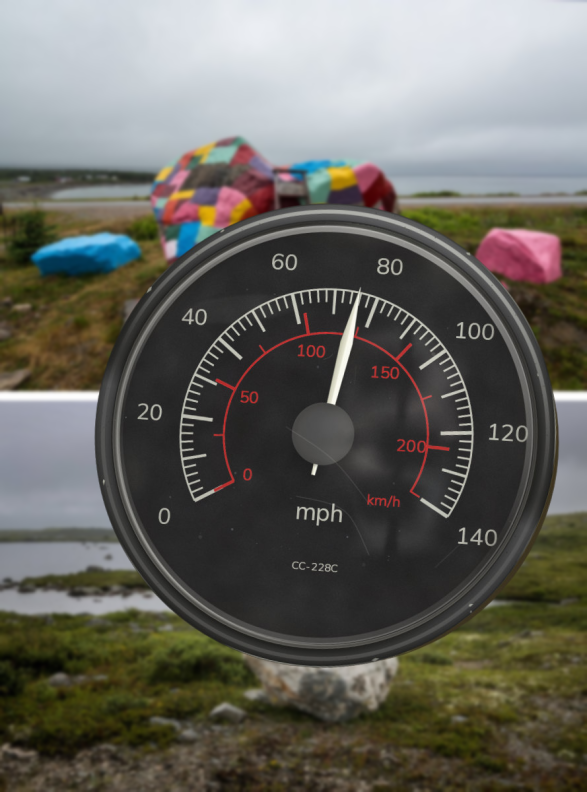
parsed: 76 mph
